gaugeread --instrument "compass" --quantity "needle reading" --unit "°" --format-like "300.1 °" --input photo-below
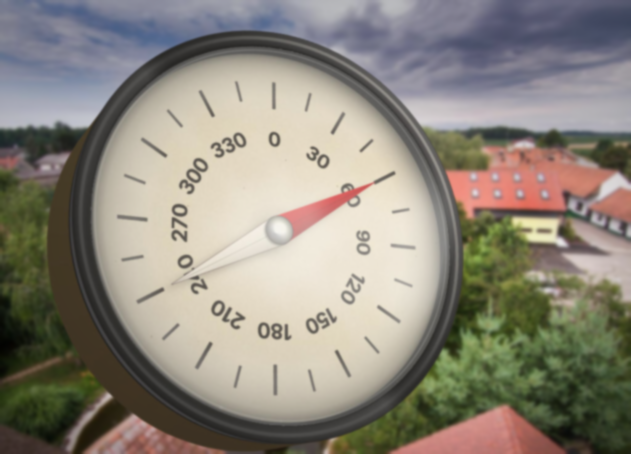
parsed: 60 °
